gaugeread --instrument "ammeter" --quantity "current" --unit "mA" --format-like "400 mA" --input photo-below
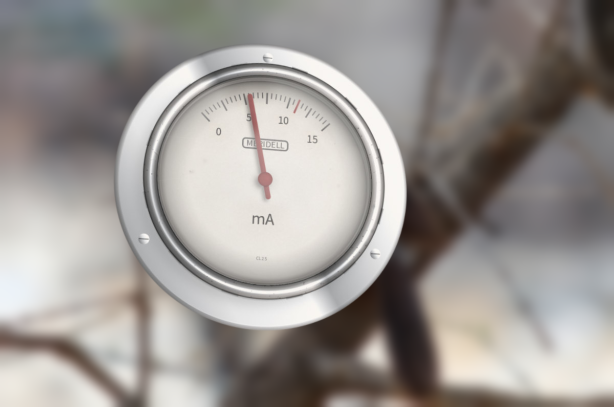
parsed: 5.5 mA
